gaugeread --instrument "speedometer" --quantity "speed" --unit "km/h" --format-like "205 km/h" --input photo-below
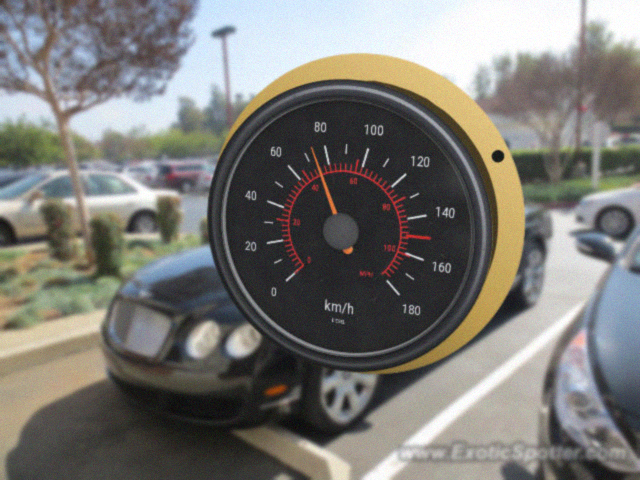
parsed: 75 km/h
